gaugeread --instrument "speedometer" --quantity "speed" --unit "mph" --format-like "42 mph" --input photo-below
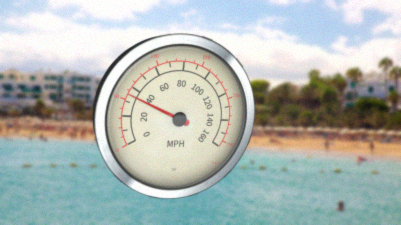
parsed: 35 mph
